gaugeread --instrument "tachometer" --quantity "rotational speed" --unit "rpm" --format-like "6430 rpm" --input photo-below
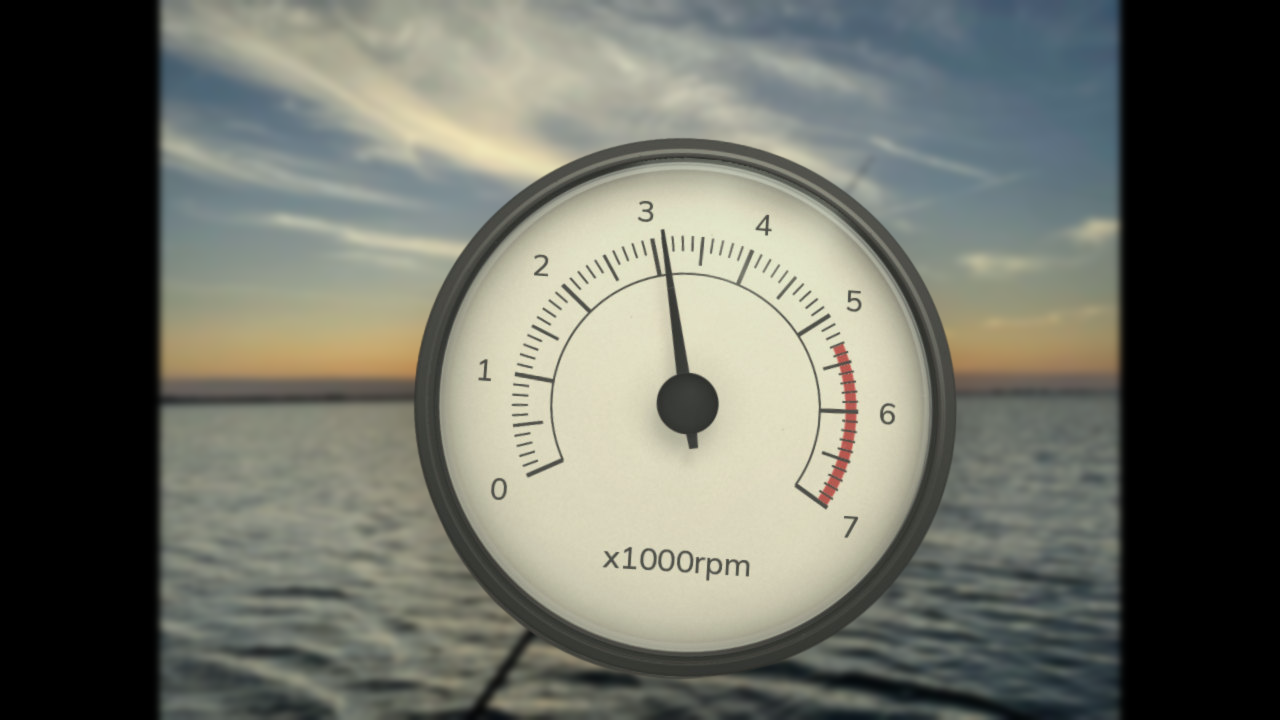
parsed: 3100 rpm
